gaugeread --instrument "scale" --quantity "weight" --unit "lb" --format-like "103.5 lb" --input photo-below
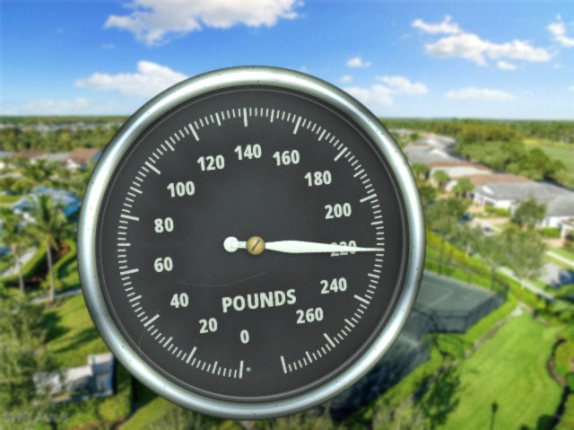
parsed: 220 lb
